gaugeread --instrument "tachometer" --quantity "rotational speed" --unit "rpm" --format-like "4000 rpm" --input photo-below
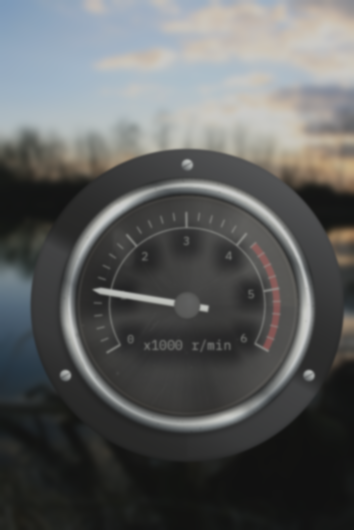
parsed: 1000 rpm
